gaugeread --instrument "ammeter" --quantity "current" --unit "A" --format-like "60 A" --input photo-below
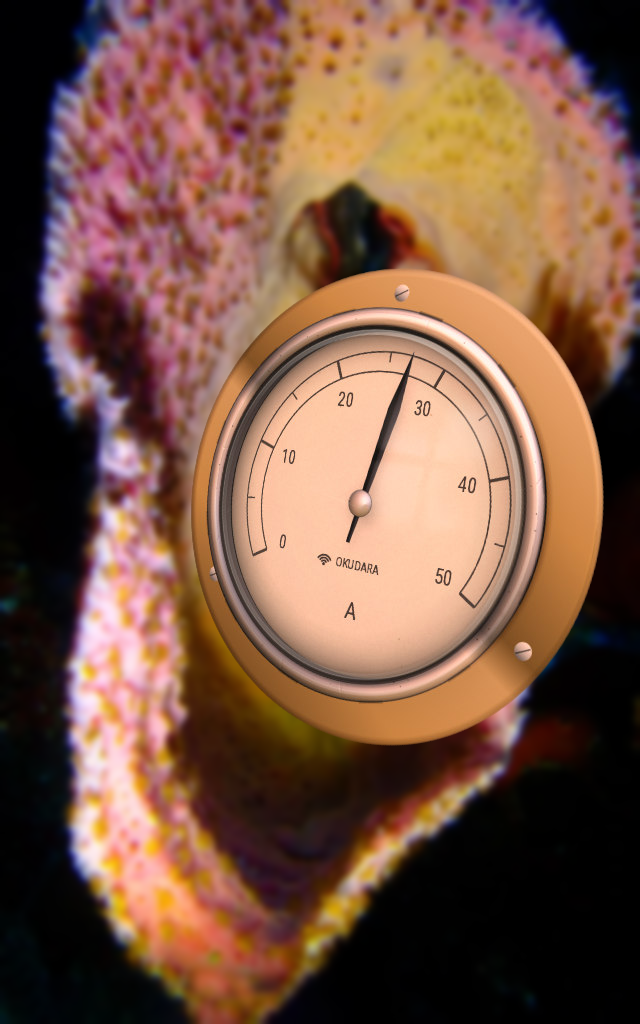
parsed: 27.5 A
